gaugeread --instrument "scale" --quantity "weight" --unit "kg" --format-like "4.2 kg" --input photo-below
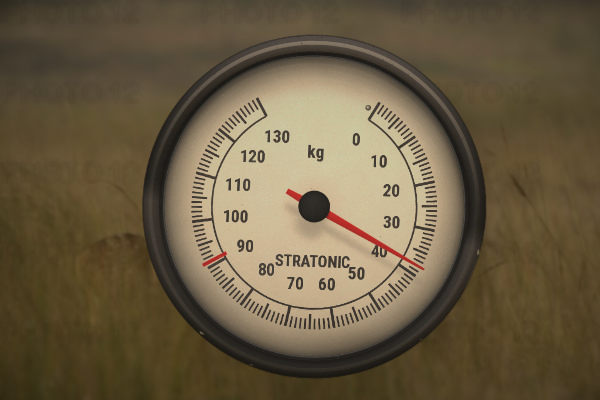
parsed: 38 kg
